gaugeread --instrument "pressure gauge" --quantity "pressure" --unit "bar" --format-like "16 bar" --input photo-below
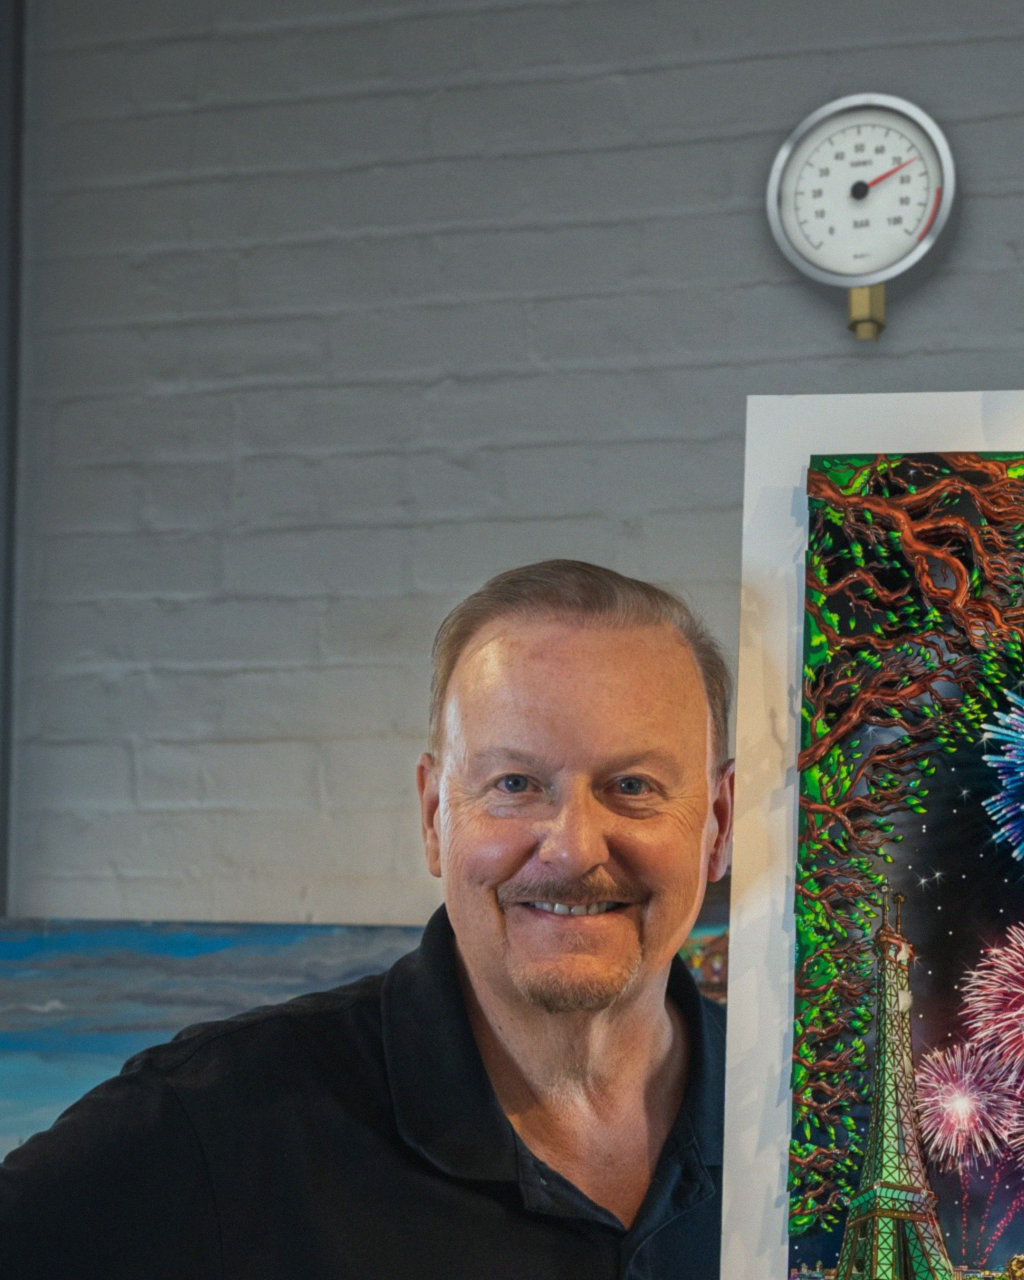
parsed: 75 bar
